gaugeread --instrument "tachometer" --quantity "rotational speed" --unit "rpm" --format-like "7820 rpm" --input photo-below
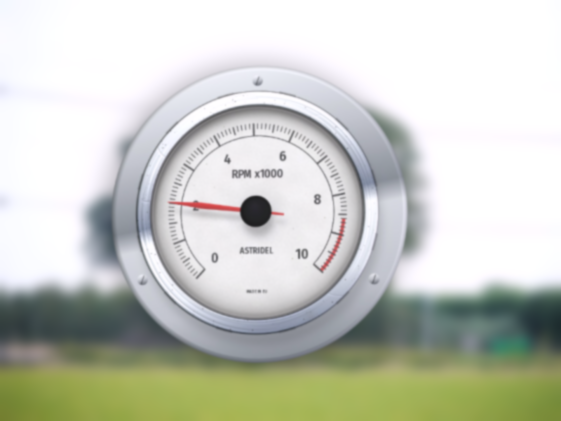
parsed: 2000 rpm
